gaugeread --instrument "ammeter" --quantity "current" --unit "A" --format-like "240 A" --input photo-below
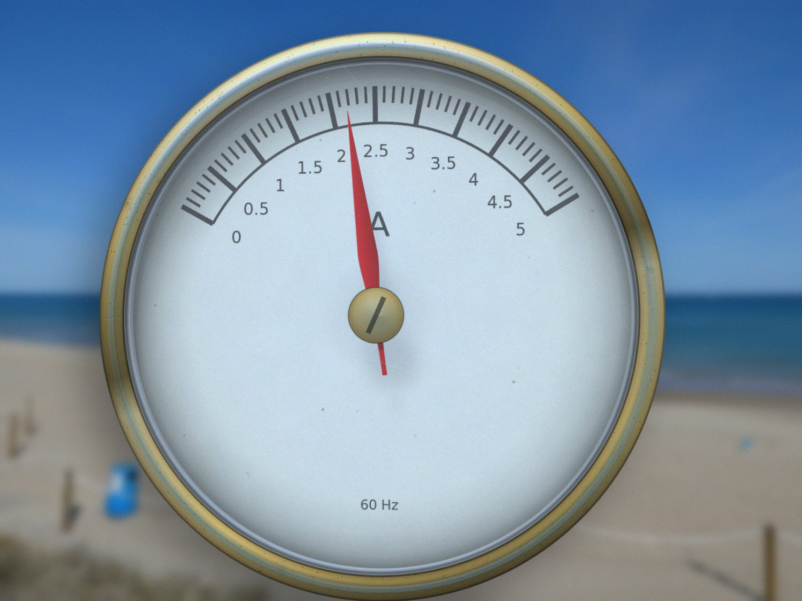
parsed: 2.2 A
